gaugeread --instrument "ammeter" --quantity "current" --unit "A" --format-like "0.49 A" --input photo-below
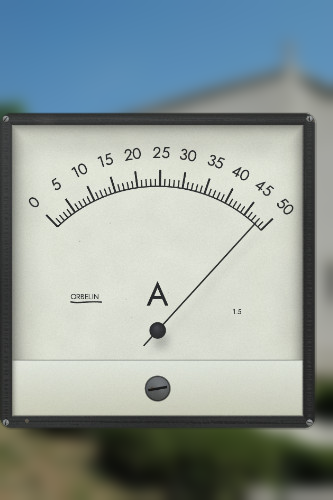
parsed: 48 A
